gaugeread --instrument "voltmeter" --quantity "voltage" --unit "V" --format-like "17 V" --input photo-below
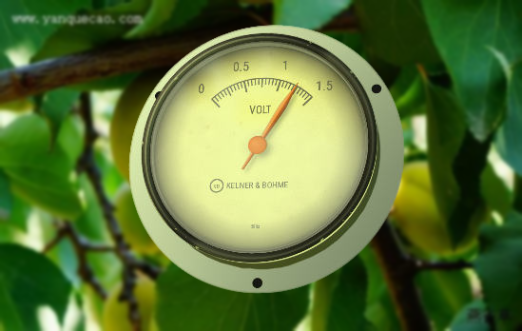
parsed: 1.25 V
